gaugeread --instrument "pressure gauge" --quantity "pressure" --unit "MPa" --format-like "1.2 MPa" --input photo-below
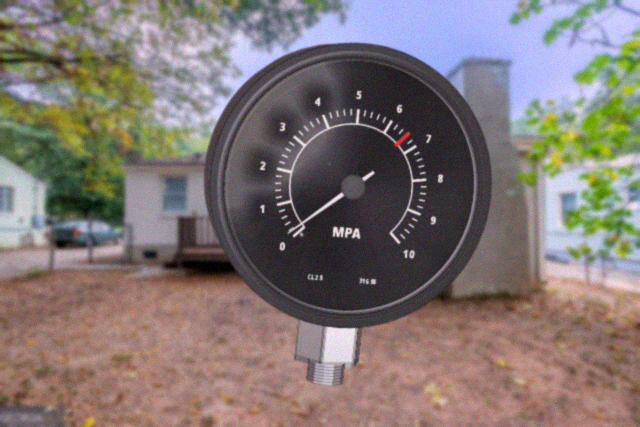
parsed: 0.2 MPa
